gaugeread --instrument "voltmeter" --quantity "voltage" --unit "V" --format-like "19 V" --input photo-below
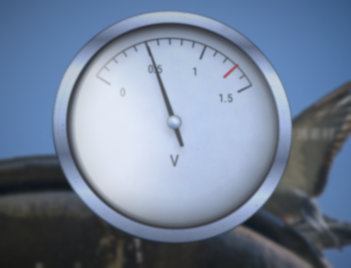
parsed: 0.5 V
